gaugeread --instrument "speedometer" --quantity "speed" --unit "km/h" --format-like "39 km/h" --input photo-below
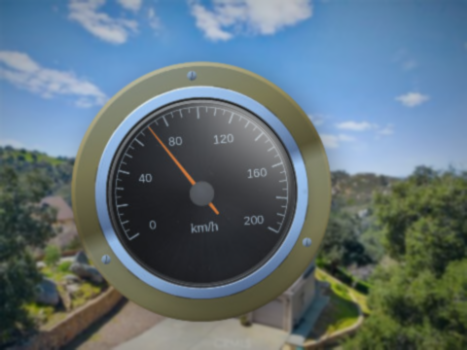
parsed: 70 km/h
